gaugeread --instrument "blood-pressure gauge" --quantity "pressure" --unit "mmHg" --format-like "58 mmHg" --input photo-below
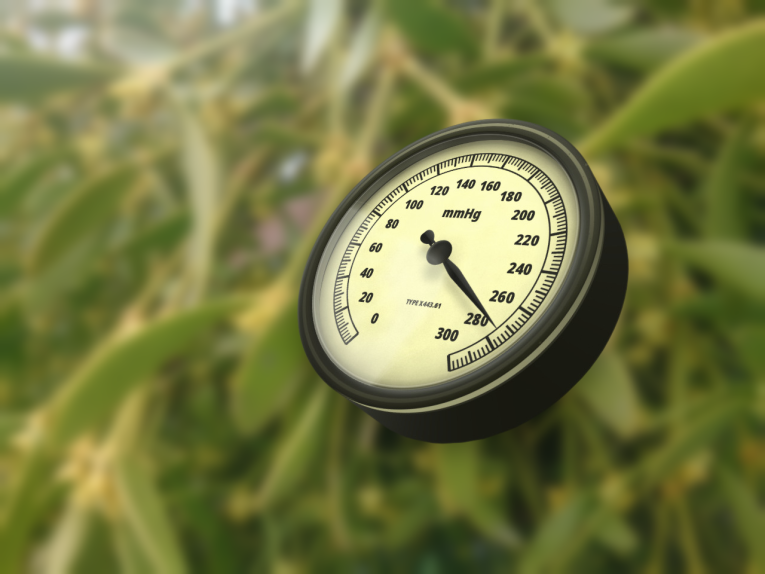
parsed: 274 mmHg
